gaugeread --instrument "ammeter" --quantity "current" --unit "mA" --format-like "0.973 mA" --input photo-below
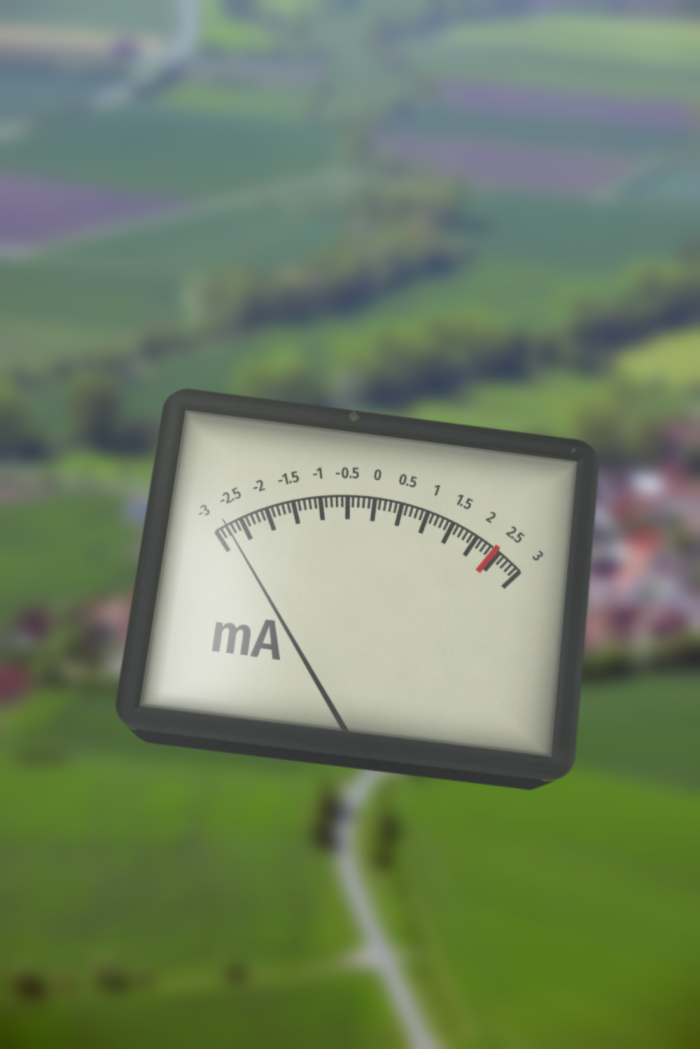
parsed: -2.8 mA
